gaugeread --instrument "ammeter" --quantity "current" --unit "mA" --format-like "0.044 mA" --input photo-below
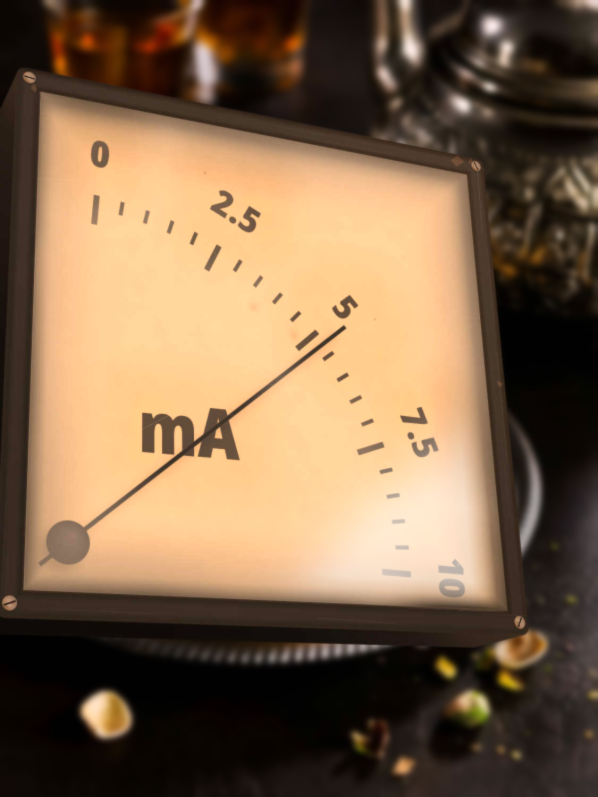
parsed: 5.25 mA
